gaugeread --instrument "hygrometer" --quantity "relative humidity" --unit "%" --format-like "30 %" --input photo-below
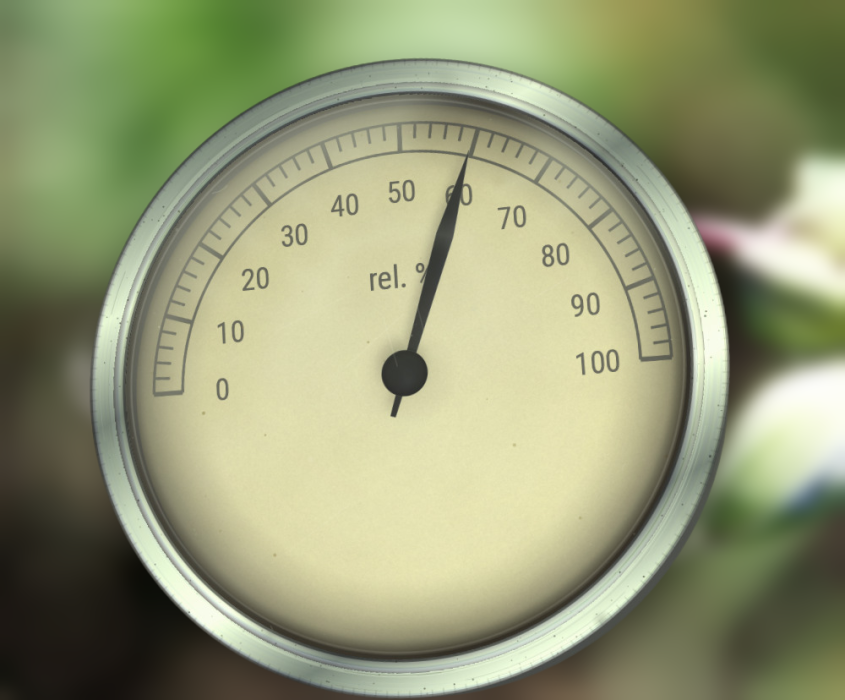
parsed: 60 %
